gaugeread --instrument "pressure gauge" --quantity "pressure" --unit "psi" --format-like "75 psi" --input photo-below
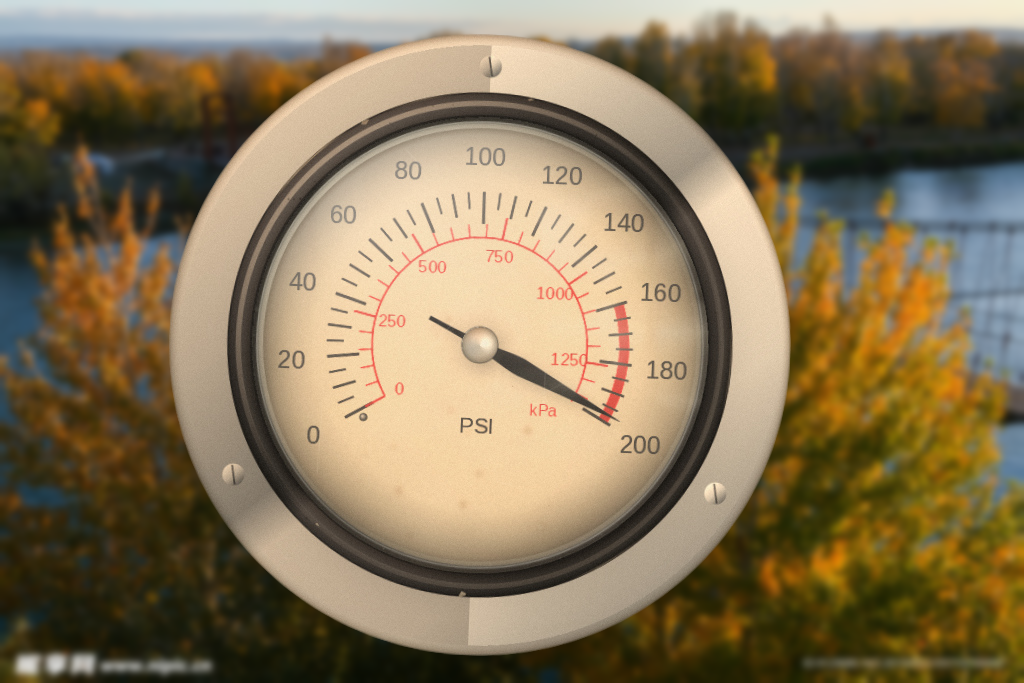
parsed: 197.5 psi
